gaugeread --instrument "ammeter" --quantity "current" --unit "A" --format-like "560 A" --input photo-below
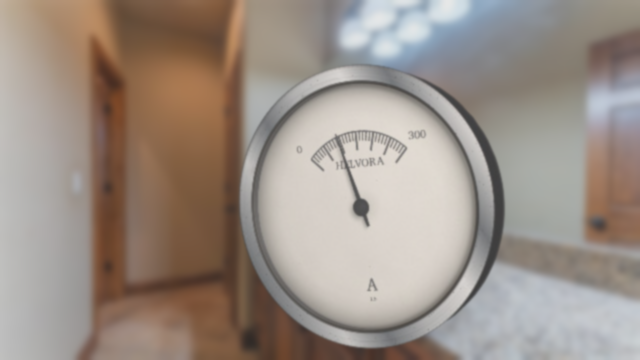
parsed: 100 A
